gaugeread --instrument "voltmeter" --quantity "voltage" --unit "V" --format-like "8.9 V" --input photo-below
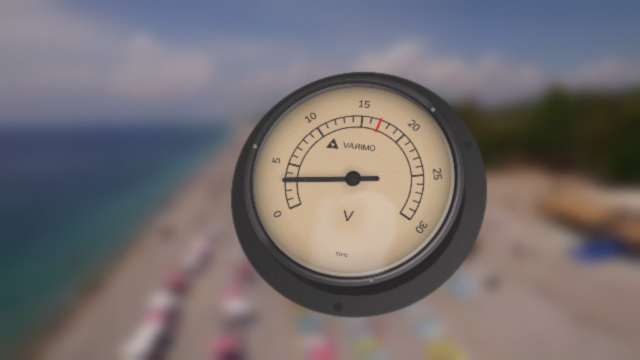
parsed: 3 V
